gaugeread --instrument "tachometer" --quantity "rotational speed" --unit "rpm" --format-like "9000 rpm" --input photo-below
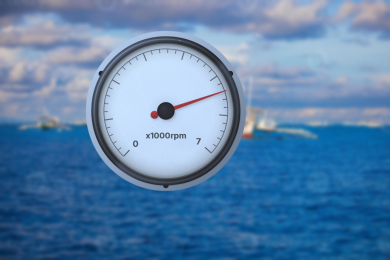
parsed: 5400 rpm
